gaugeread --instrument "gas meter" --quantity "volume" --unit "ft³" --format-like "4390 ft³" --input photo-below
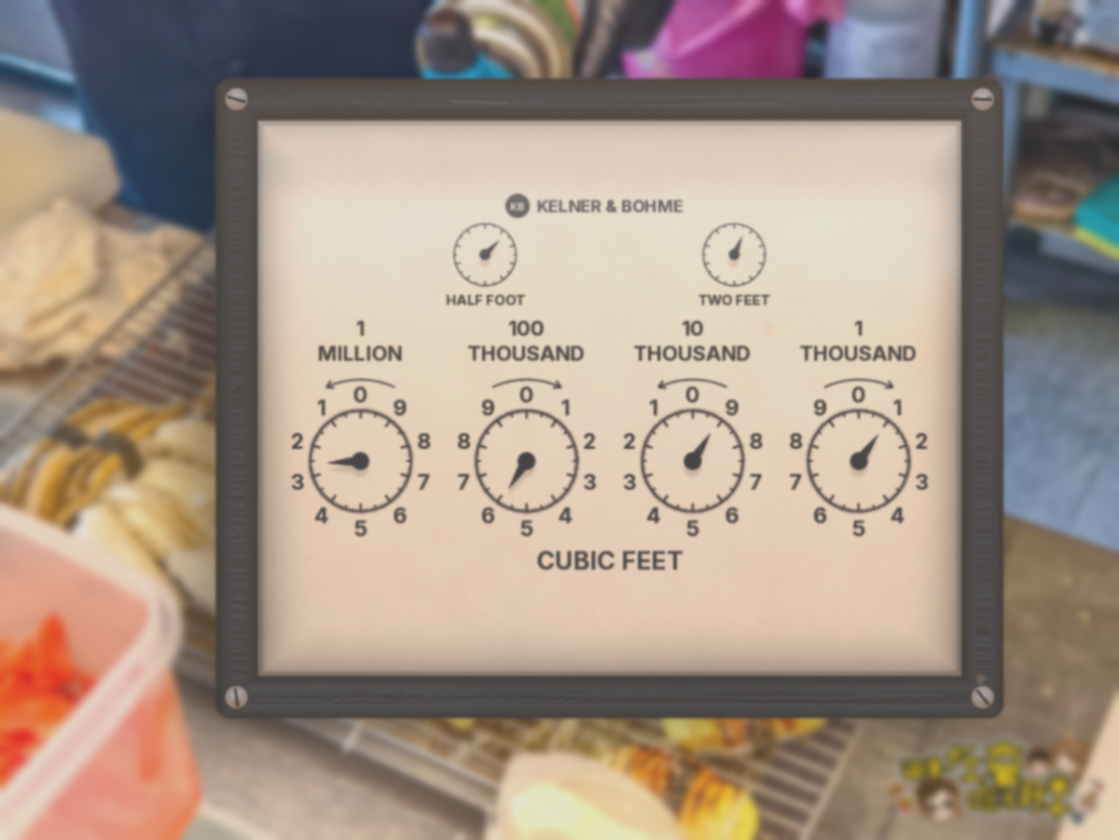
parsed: 259100 ft³
